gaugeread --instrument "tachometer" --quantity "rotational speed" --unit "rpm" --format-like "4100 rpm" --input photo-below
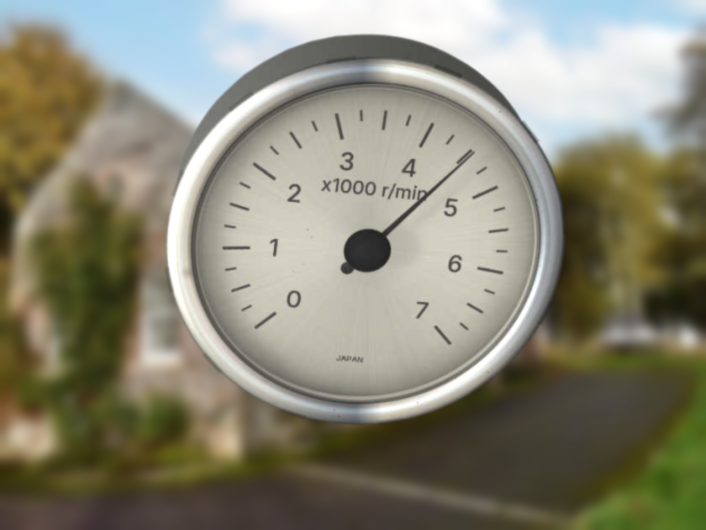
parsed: 4500 rpm
